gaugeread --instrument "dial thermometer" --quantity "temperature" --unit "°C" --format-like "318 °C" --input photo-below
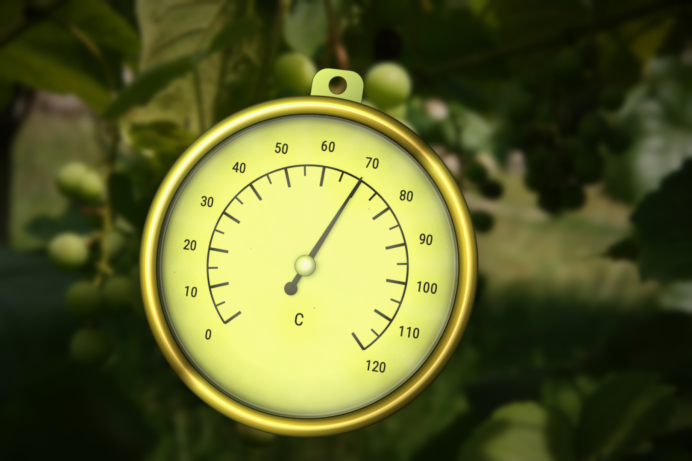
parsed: 70 °C
